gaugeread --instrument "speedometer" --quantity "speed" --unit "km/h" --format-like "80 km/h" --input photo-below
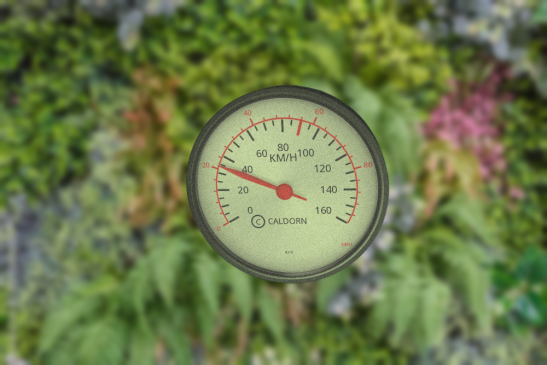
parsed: 35 km/h
